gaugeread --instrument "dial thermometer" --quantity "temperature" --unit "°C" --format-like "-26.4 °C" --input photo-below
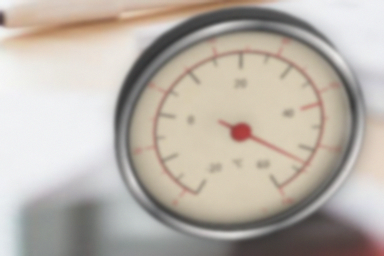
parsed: 52.5 °C
